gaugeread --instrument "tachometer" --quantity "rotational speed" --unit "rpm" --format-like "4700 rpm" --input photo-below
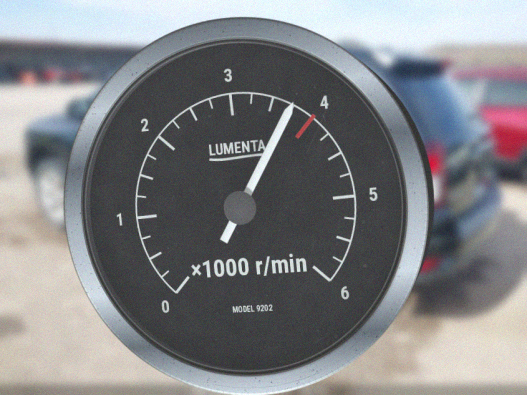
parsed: 3750 rpm
